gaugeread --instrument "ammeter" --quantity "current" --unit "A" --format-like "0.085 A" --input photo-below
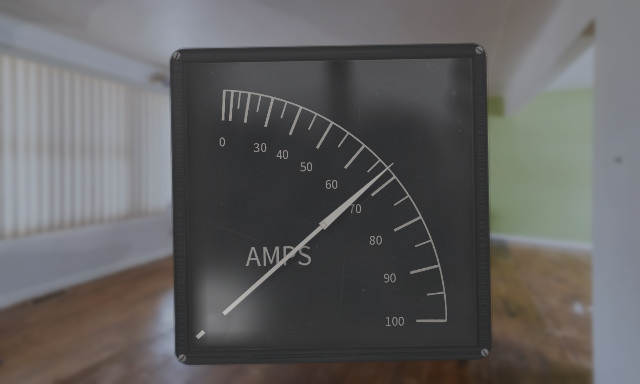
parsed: 67.5 A
